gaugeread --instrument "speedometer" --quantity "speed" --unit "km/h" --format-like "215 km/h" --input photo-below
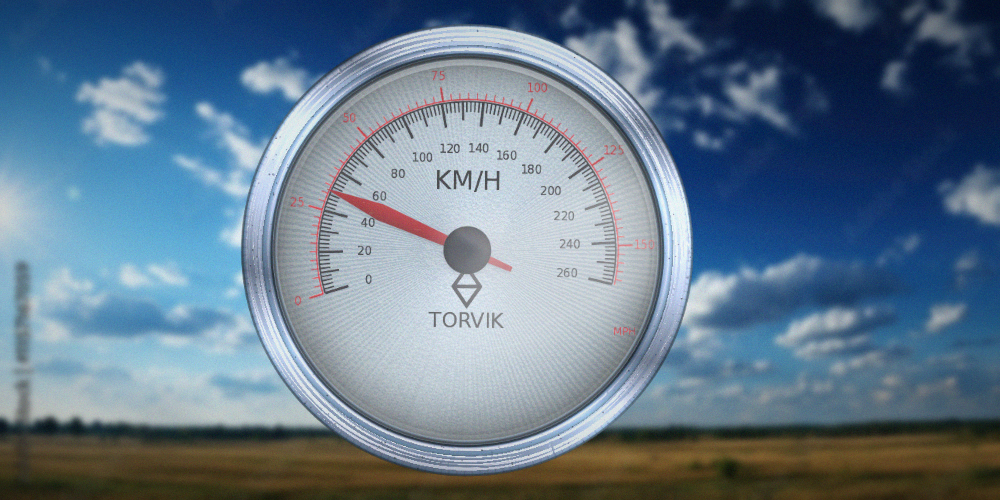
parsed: 50 km/h
